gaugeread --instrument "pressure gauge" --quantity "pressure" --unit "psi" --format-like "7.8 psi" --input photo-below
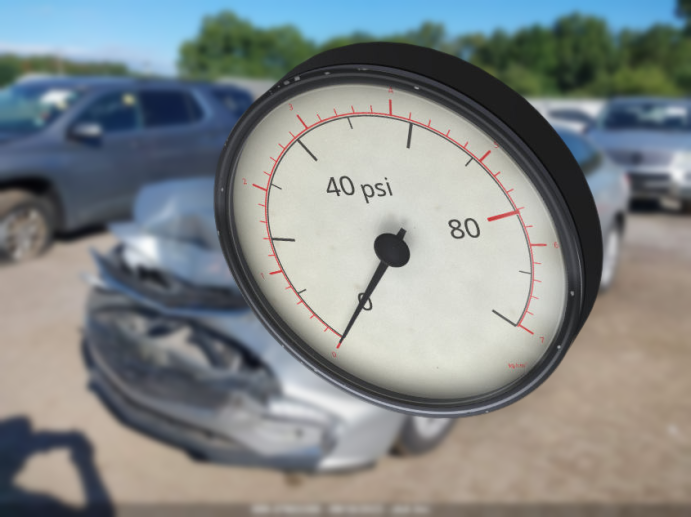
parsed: 0 psi
